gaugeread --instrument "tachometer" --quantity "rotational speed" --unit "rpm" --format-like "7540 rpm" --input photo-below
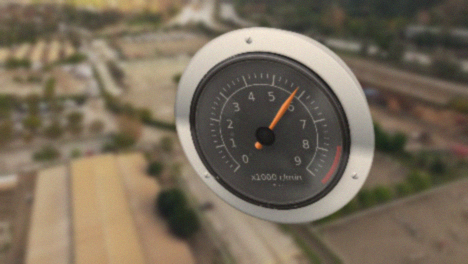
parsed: 5800 rpm
